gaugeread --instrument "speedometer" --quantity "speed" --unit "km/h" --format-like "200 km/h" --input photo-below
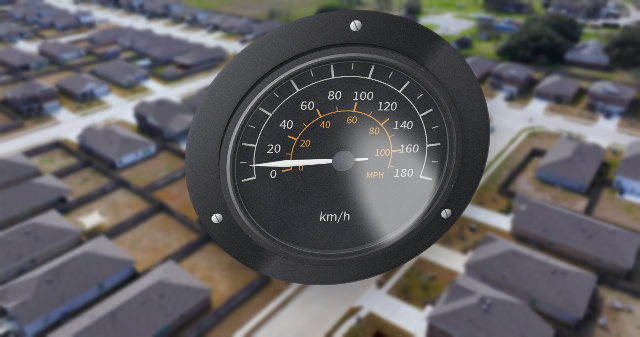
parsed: 10 km/h
